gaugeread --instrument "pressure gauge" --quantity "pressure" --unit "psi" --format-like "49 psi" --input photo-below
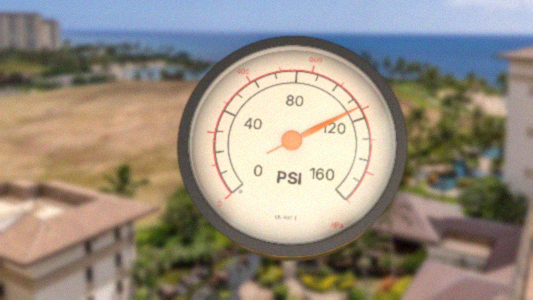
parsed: 115 psi
